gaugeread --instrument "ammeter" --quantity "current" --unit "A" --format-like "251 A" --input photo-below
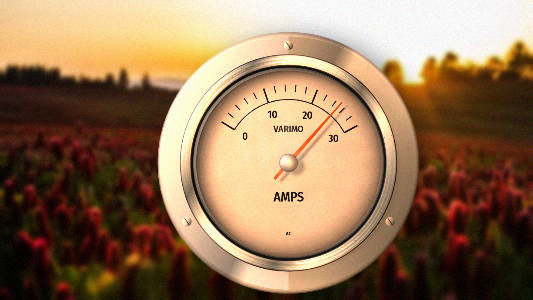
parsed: 25 A
